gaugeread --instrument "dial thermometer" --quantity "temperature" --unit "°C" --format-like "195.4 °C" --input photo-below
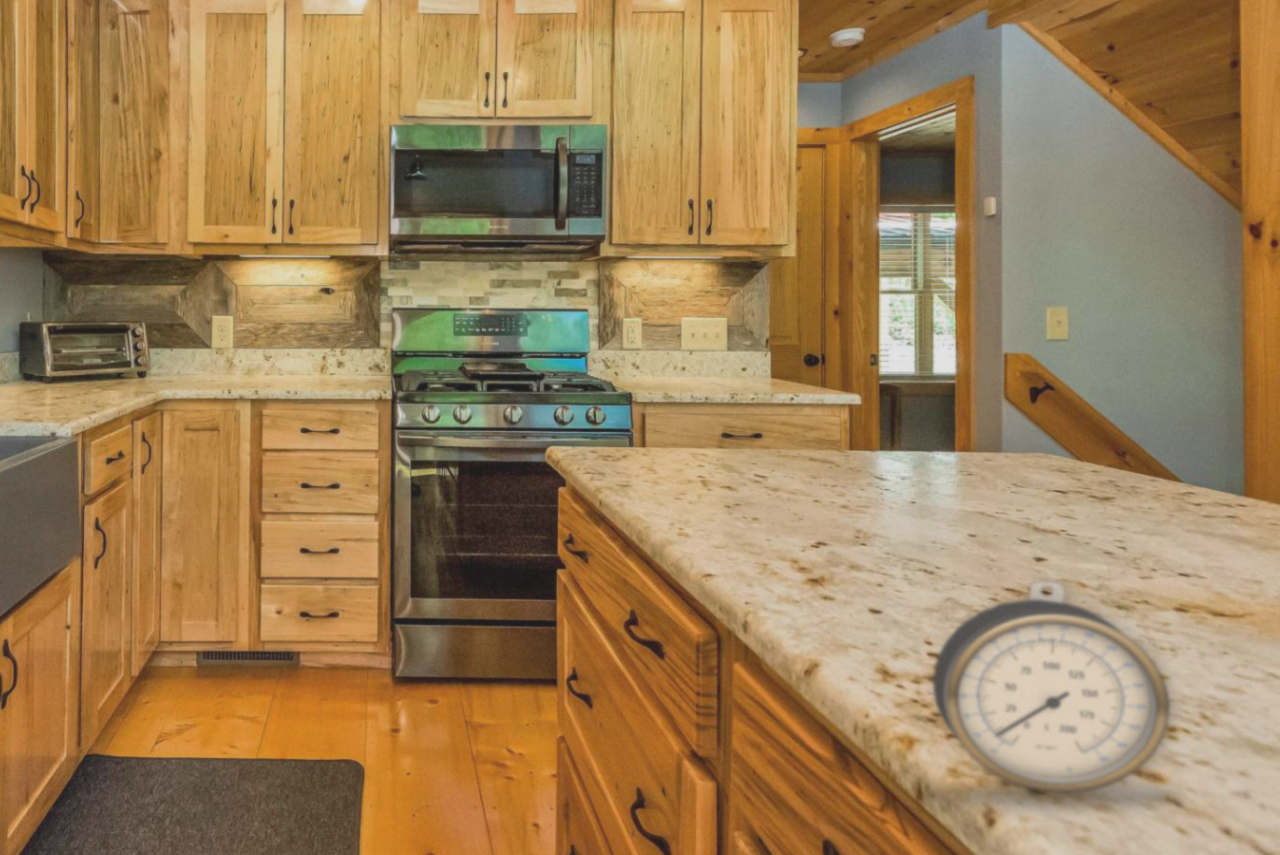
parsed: 12.5 °C
